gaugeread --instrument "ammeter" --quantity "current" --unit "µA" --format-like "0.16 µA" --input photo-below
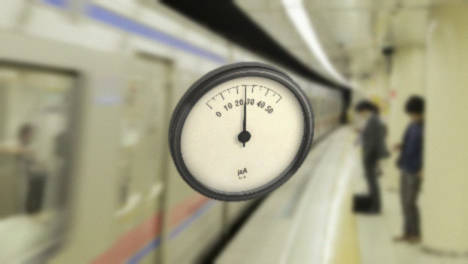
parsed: 25 µA
